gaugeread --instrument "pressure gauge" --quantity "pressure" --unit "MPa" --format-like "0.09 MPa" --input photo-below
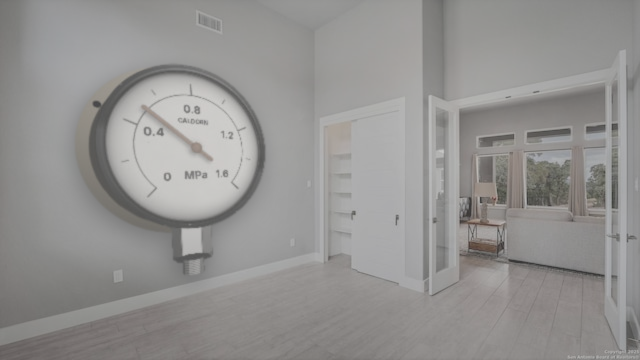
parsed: 0.5 MPa
